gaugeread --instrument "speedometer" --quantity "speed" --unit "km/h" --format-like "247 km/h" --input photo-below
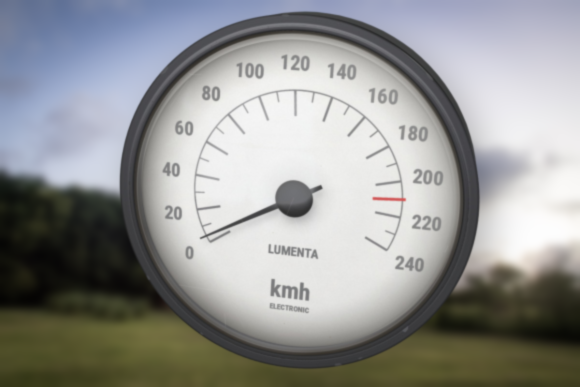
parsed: 5 km/h
